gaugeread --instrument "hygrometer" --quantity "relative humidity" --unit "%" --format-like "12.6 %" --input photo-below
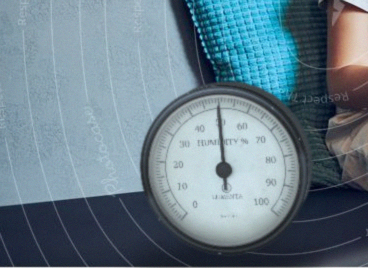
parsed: 50 %
